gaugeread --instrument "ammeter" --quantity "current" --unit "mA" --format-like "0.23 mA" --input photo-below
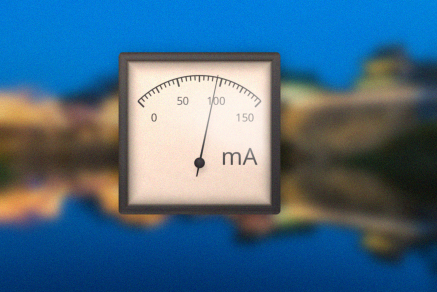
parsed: 95 mA
